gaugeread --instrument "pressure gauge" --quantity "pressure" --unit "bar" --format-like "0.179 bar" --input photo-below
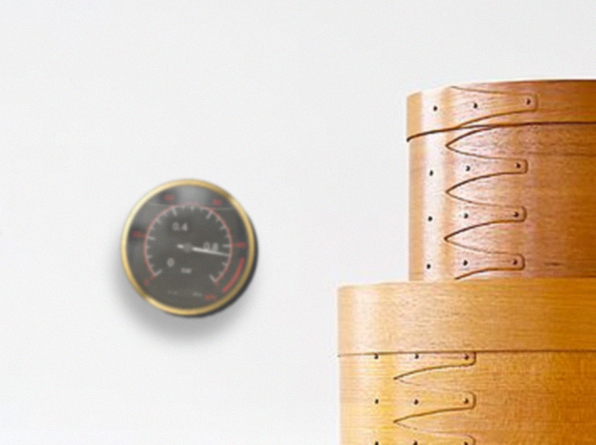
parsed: 0.85 bar
